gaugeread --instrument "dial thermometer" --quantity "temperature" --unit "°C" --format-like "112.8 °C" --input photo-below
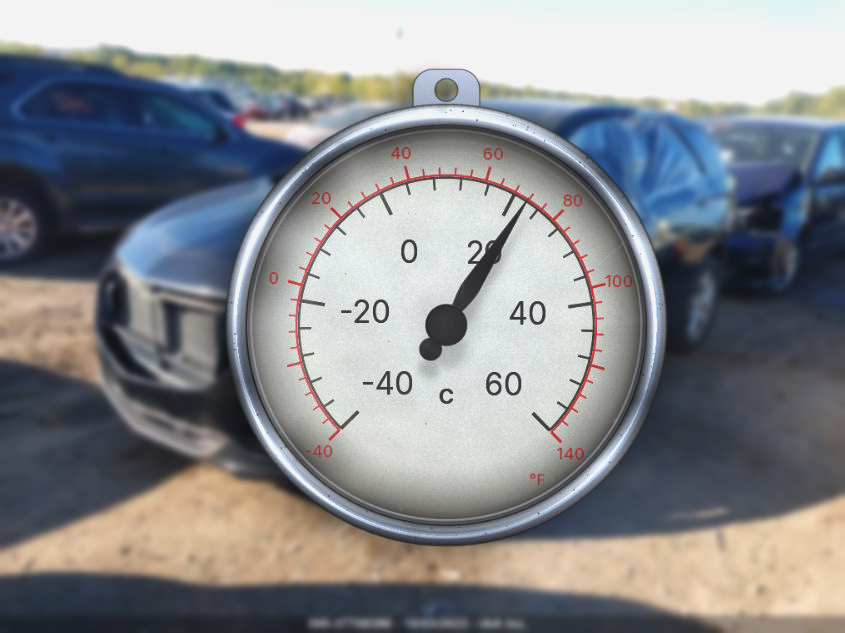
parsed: 22 °C
